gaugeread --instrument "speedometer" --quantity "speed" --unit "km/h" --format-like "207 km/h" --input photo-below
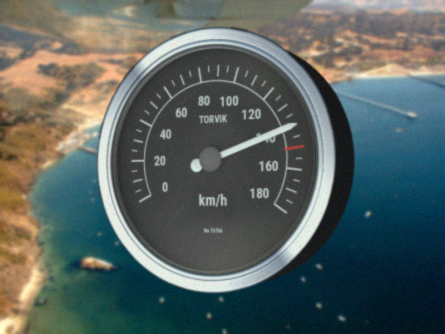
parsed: 140 km/h
